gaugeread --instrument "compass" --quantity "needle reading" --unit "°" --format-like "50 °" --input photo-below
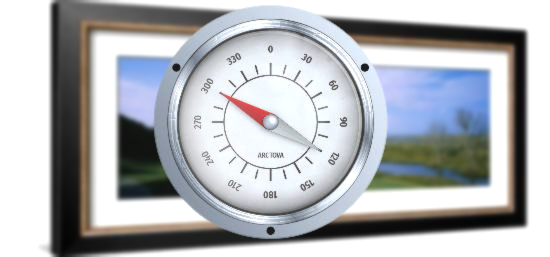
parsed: 300 °
